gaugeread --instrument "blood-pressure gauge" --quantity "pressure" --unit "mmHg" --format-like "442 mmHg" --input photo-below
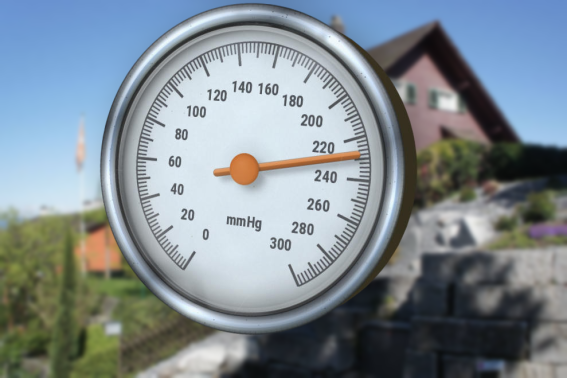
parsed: 228 mmHg
